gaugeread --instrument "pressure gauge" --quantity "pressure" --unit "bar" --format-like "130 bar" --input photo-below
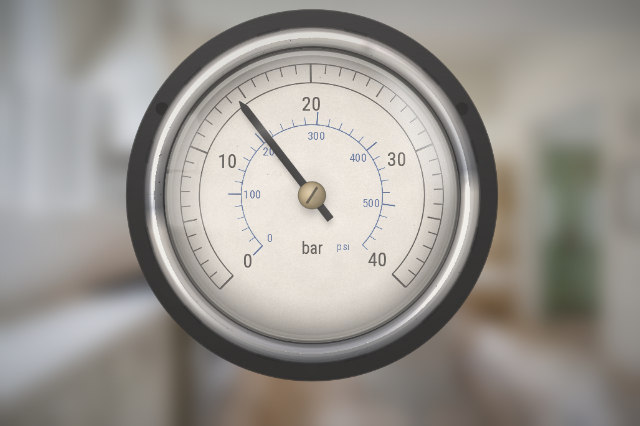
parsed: 14.5 bar
